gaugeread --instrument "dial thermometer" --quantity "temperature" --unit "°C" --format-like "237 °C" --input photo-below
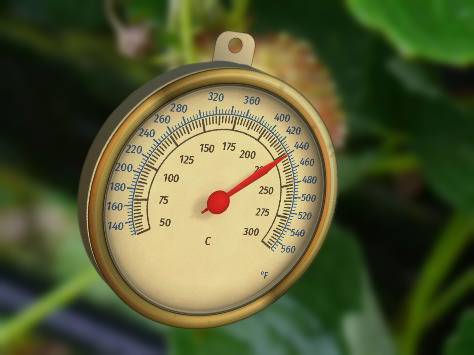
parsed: 225 °C
